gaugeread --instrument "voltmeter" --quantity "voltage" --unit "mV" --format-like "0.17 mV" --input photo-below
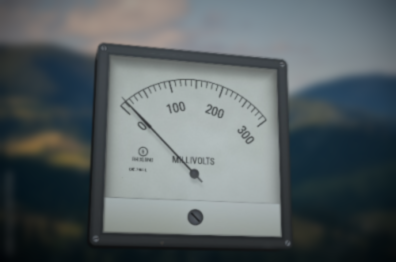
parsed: 10 mV
